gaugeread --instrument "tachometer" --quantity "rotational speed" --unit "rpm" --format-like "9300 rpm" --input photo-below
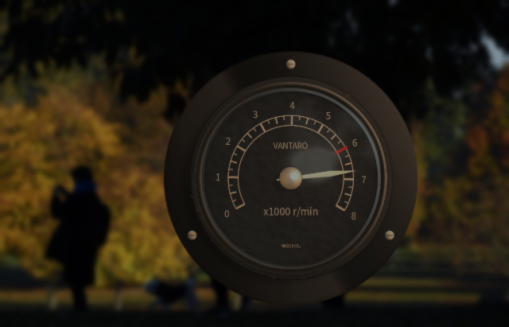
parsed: 6750 rpm
